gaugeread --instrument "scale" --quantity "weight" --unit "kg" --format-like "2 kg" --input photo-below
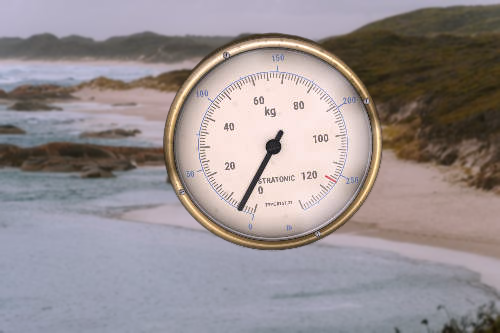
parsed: 5 kg
